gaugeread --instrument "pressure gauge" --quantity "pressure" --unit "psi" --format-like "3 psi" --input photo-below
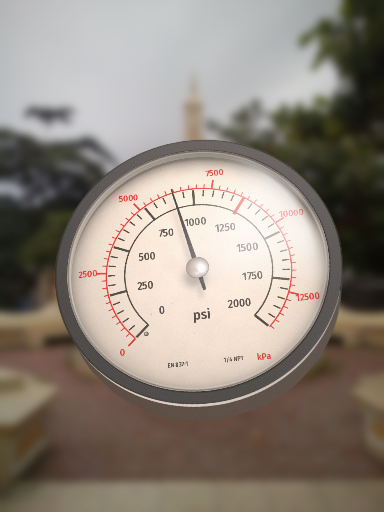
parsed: 900 psi
